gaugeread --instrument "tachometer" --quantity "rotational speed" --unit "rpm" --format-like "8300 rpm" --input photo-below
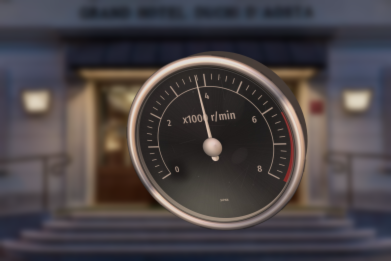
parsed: 3800 rpm
